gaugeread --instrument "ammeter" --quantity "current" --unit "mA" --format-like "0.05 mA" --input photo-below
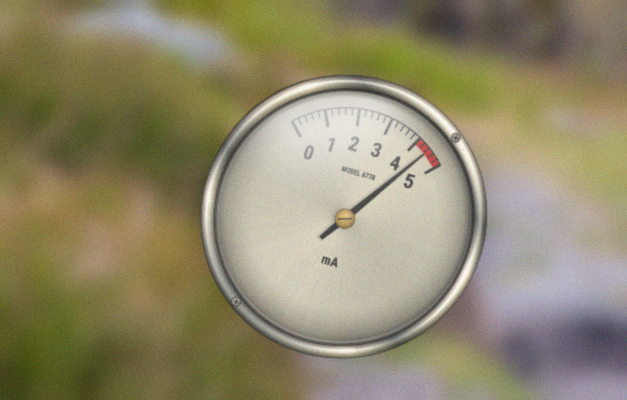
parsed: 4.4 mA
